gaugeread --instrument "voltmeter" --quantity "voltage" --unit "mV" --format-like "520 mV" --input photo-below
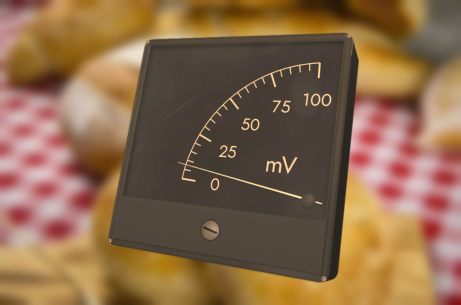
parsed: 7.5 mV
